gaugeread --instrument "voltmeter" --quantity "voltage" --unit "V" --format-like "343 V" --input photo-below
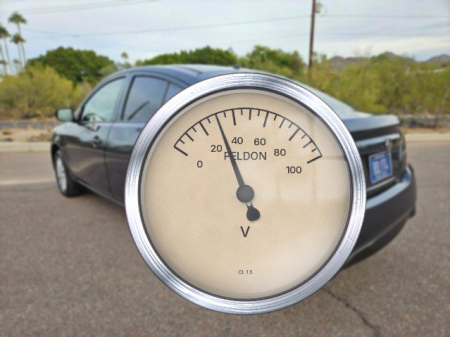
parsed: 30 V
